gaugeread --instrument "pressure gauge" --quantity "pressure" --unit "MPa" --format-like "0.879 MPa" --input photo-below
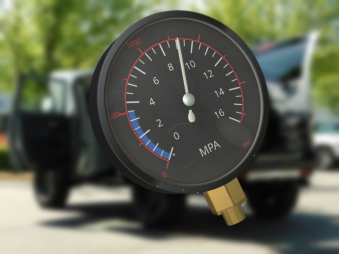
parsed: 9 MPa
